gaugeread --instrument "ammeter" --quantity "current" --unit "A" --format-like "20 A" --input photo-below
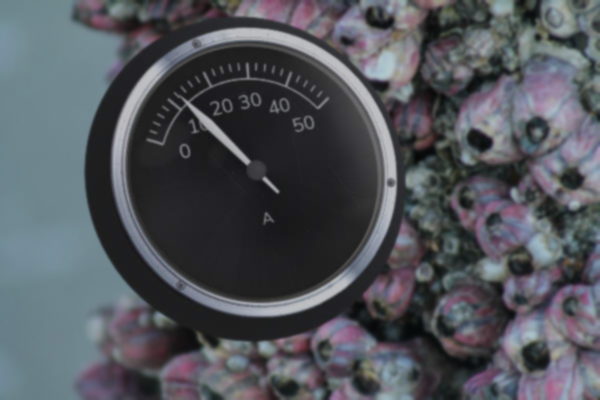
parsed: 12 A
